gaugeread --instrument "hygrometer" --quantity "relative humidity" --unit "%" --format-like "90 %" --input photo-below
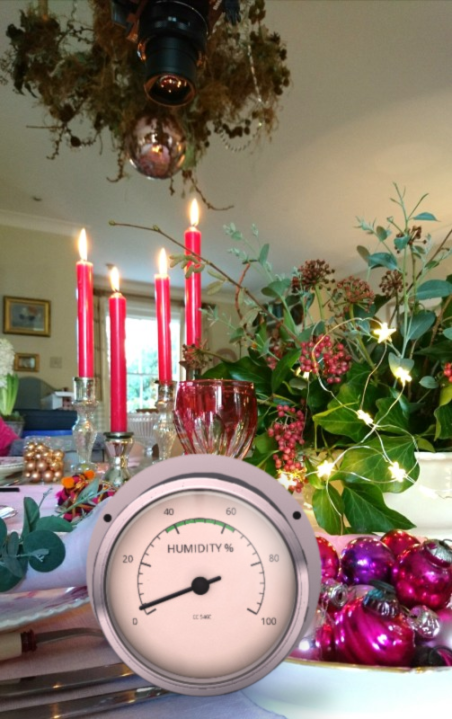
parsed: 4 %
